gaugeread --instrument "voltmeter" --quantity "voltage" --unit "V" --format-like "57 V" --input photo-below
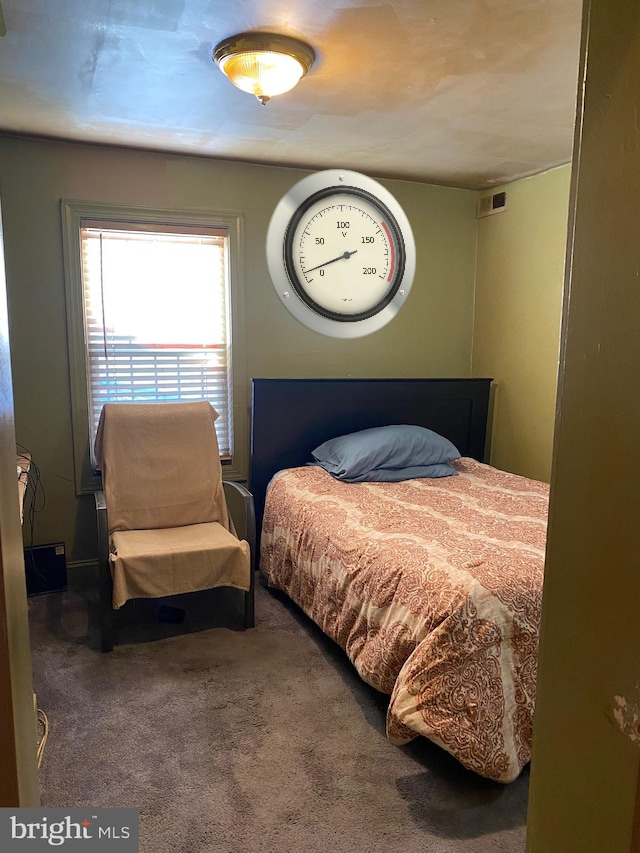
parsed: 10 V
